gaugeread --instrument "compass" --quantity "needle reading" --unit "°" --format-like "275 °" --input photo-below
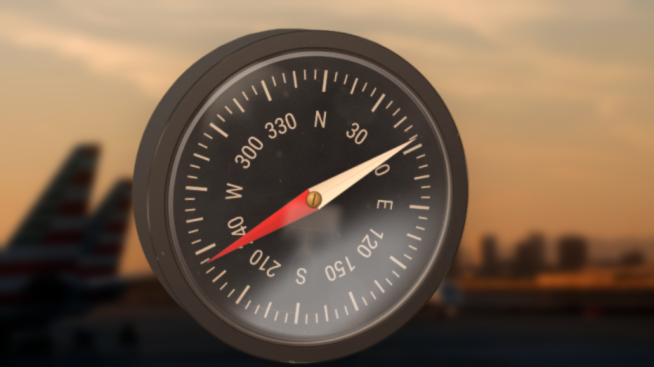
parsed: 235 °
